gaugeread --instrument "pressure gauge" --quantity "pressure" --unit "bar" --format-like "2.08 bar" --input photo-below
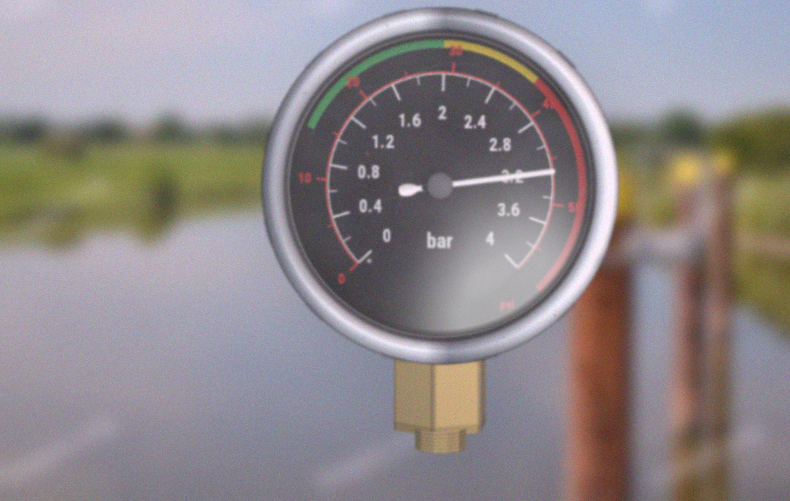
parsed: 3.2 bar
